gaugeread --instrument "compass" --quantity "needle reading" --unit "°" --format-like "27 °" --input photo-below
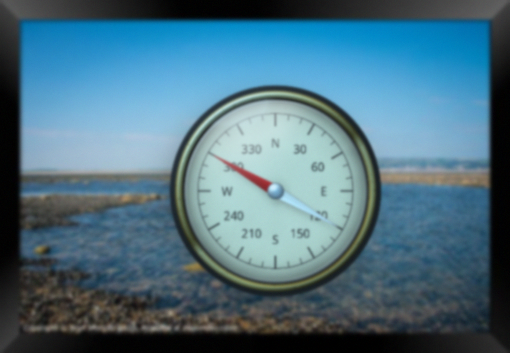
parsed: 300 °
